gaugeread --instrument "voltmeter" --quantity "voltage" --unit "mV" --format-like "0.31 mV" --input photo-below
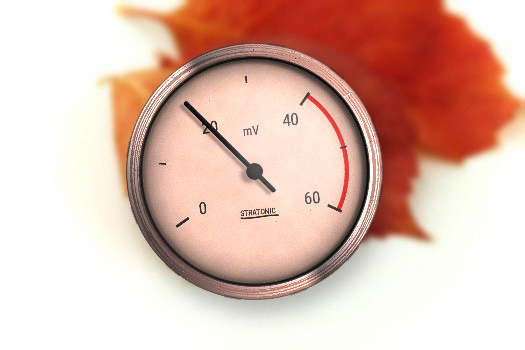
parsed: 20 mV
